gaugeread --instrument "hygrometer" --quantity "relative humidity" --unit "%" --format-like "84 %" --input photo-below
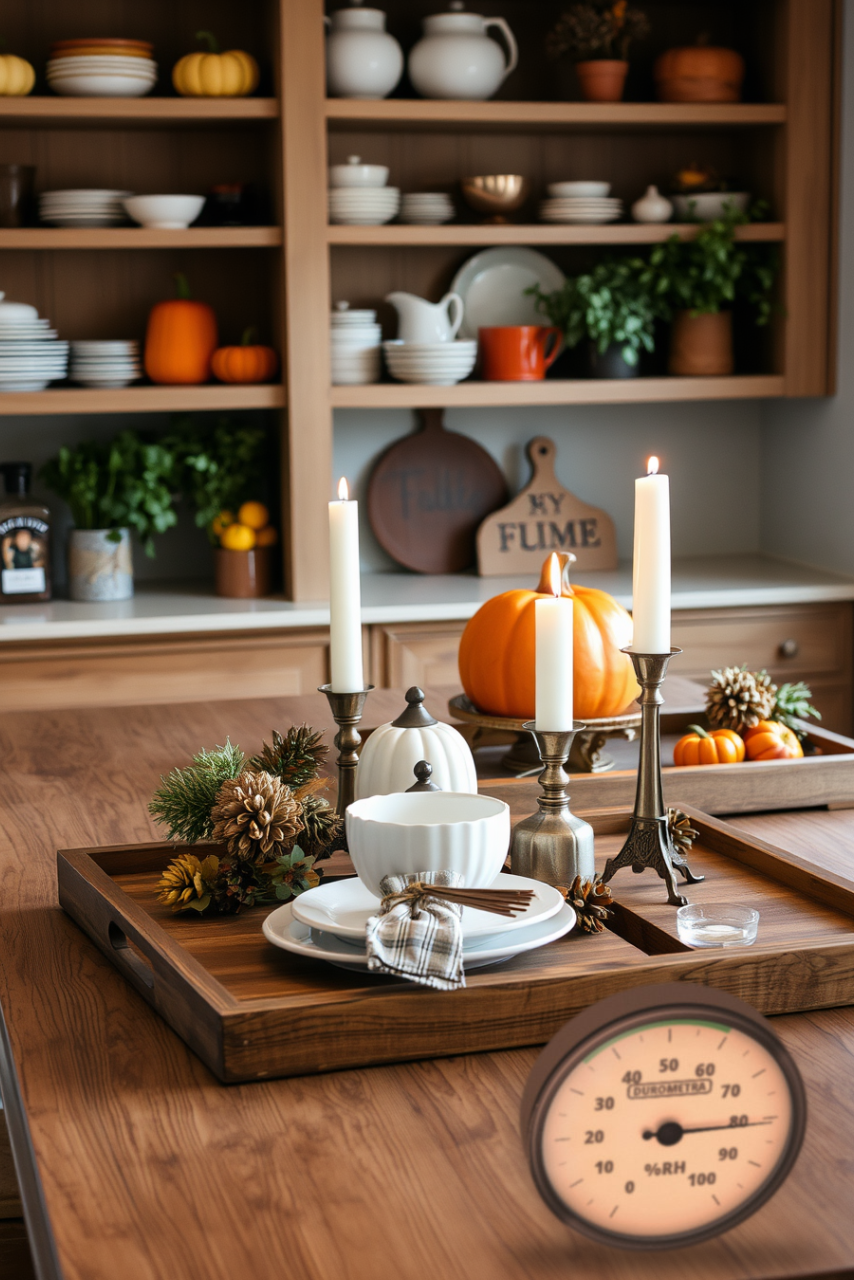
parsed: 80 %
